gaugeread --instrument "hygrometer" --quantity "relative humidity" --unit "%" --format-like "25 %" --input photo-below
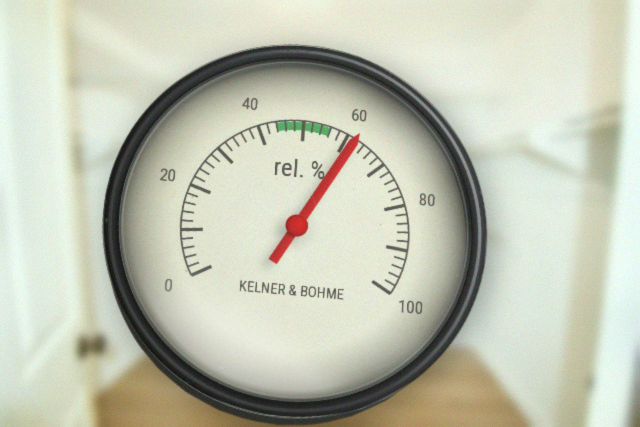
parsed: 62 %
